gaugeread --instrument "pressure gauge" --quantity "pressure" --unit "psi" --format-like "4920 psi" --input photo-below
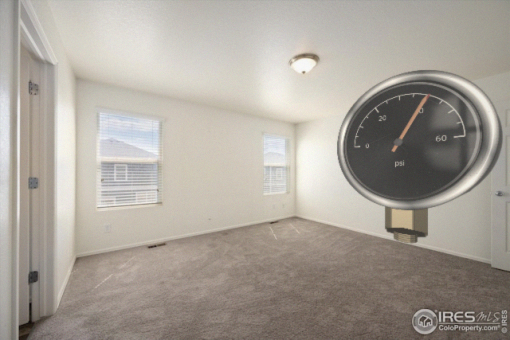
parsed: 40 psi
